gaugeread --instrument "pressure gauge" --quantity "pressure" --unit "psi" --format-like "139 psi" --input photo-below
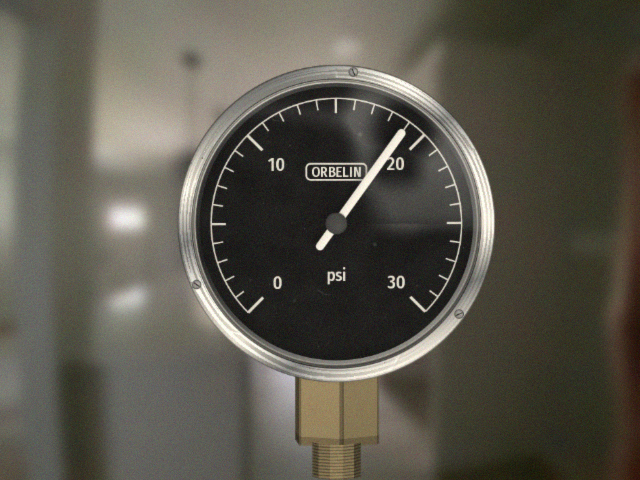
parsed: 19 psi
